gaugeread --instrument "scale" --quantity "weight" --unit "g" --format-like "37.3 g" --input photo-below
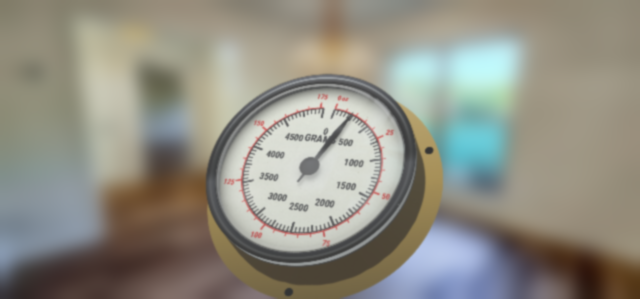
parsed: 250 g
